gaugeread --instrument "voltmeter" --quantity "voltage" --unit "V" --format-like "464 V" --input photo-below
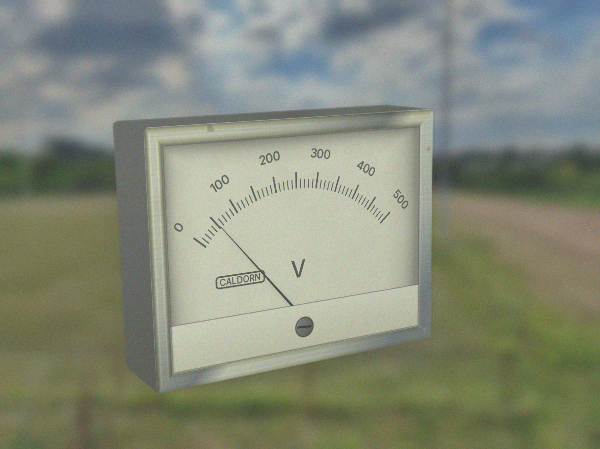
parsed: 50 V
